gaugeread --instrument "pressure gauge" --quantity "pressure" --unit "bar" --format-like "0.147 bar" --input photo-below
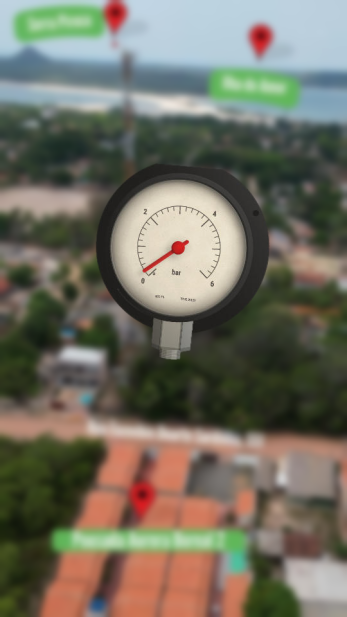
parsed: 0.2 bar
